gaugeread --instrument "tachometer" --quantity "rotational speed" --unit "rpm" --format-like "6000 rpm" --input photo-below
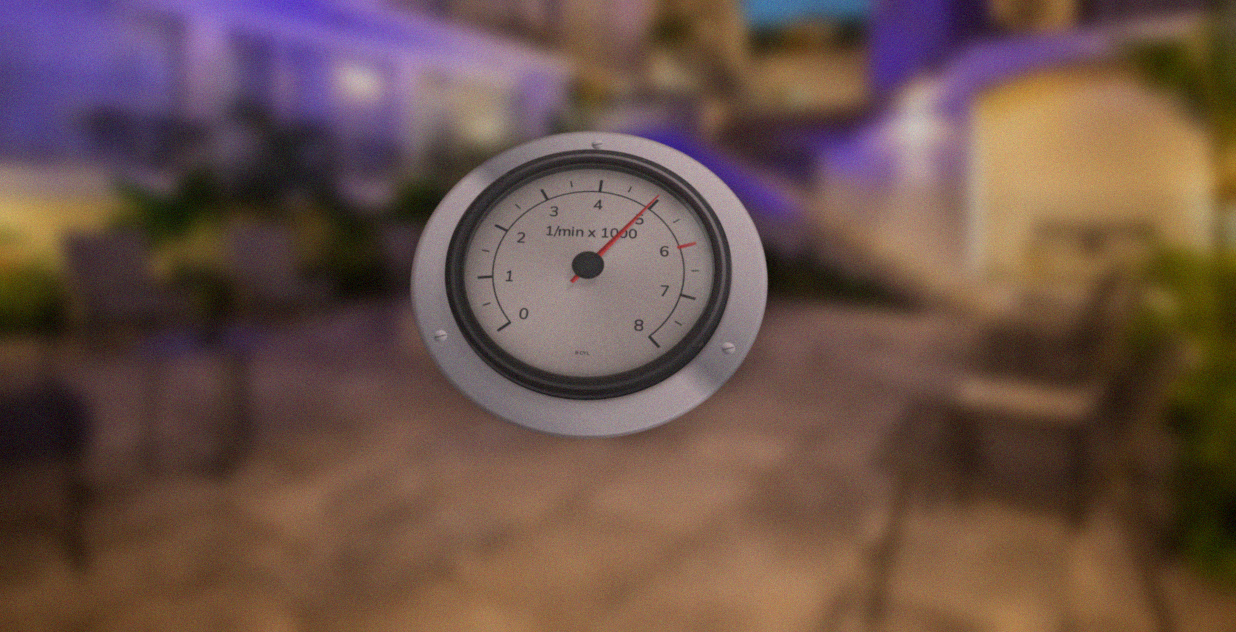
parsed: 5000 rpm
